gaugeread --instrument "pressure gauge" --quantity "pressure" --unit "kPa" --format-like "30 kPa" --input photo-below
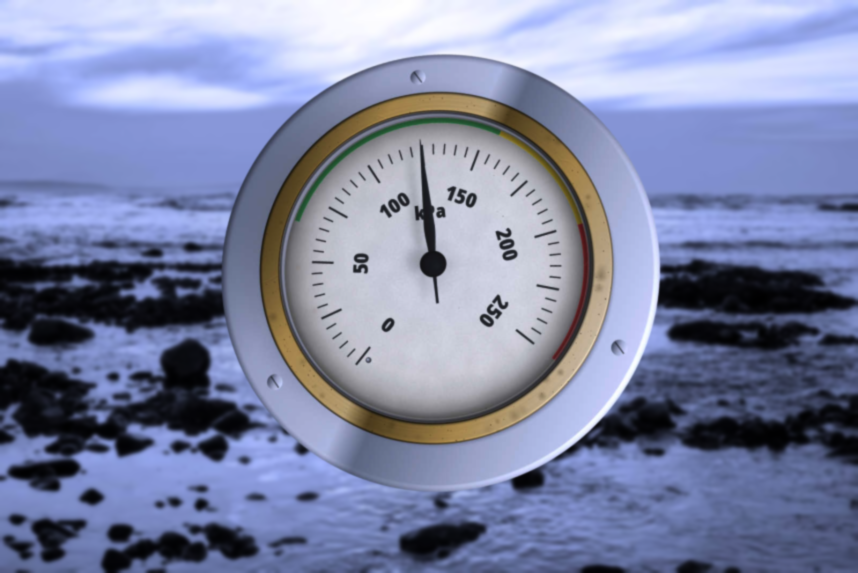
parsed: 125 kPa
